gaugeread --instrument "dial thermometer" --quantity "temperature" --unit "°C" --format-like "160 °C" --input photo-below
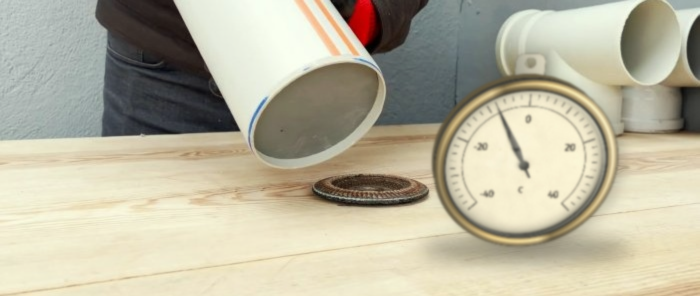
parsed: -8 °C
